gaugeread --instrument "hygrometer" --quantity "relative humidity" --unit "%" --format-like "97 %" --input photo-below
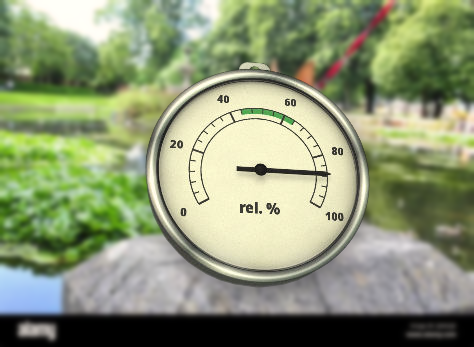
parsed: 88 %
